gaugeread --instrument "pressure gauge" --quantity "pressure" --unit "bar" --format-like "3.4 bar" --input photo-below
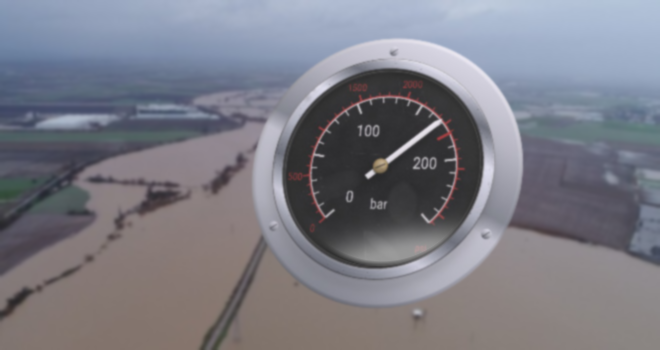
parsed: 170 bar
